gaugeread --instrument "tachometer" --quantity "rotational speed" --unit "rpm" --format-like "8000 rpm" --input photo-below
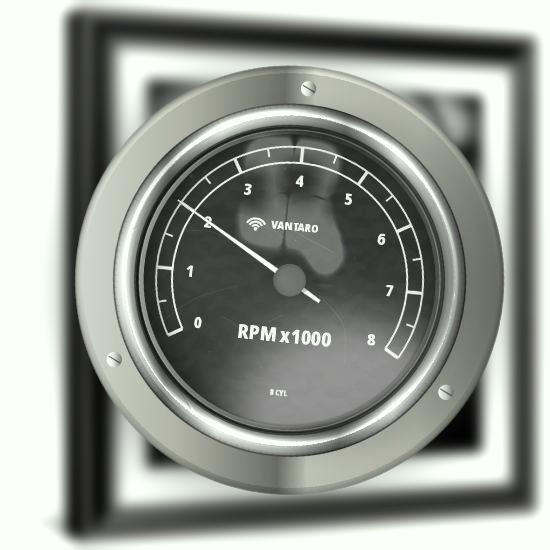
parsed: 2000 rpm
